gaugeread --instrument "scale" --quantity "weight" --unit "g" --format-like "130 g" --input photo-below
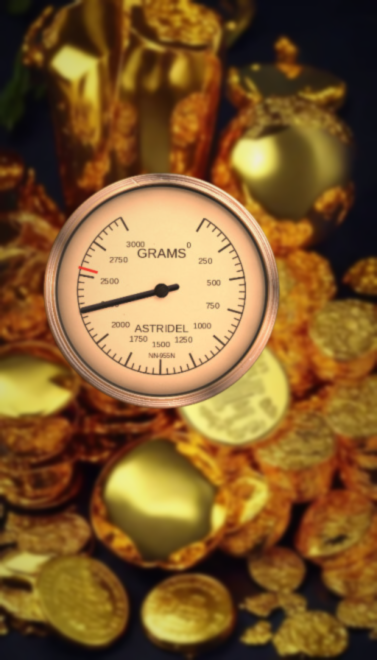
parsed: 2250 g
